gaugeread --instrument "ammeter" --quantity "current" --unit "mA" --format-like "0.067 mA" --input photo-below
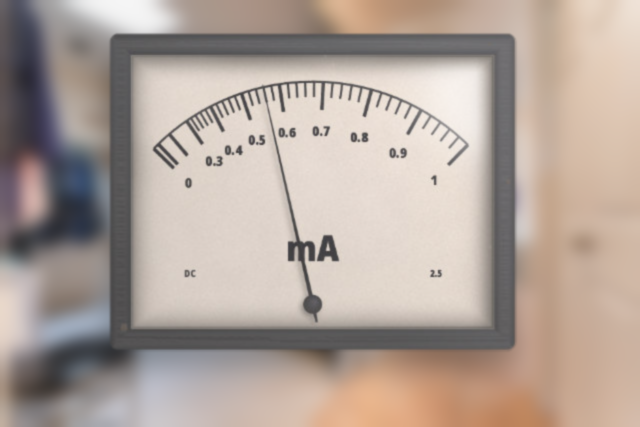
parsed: 0.56 mA
